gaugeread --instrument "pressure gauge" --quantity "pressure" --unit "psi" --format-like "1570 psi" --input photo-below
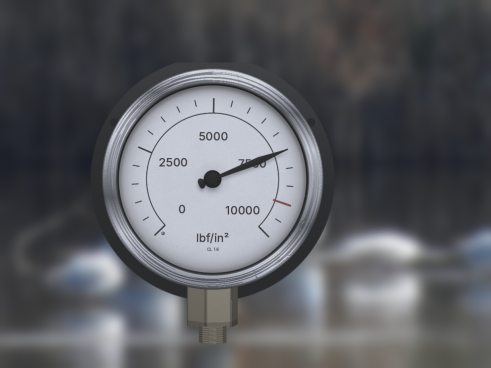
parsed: 7500 psi
